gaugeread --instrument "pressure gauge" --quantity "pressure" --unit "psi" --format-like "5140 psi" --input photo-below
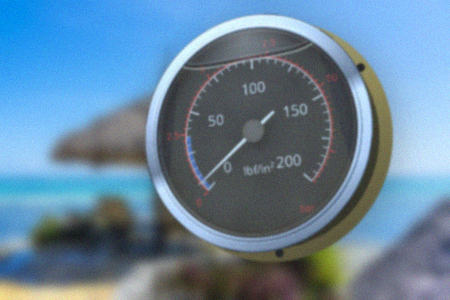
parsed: 5 psi
